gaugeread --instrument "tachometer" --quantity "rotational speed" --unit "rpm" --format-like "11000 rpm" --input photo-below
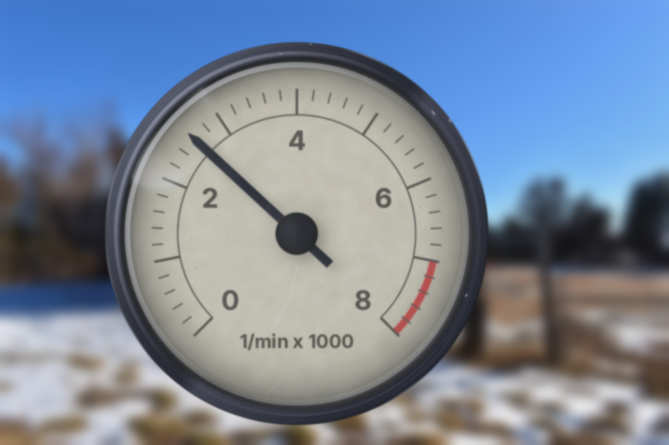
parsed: 2600 rpm
